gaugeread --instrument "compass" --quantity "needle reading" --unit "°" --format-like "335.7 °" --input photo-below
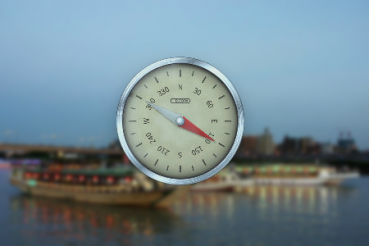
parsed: 120 °
